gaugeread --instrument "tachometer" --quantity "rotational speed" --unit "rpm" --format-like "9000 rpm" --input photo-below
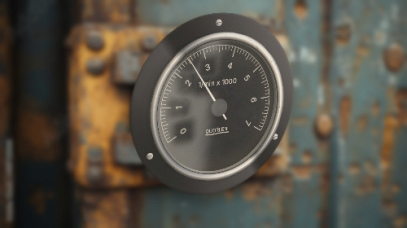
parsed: 2500 rpm
